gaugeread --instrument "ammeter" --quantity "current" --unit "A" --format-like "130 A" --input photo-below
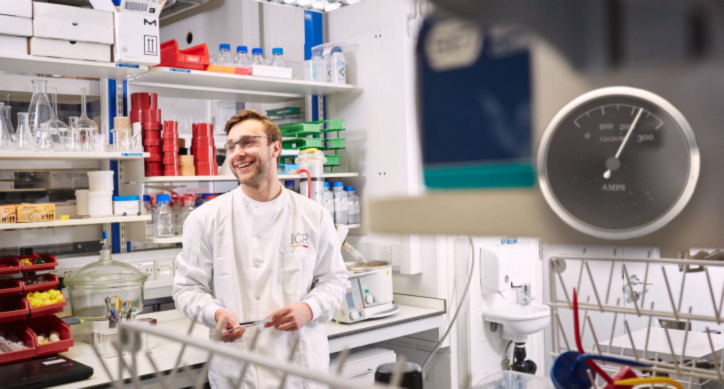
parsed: 225 A
